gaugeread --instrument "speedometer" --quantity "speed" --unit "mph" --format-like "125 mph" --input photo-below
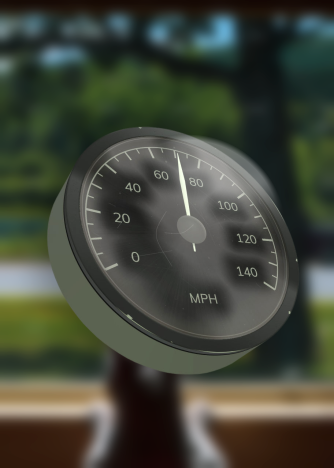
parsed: 70 mph
